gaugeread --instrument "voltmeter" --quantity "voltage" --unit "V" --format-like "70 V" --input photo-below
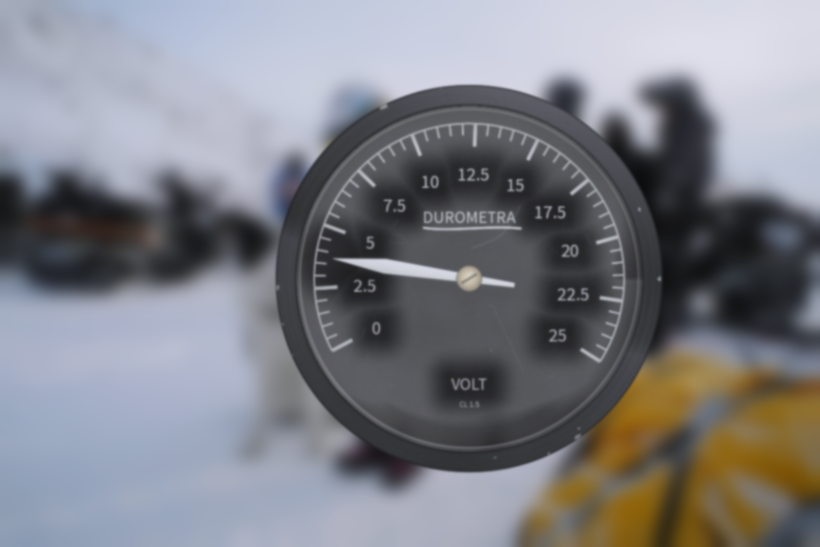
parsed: 3.75 V
